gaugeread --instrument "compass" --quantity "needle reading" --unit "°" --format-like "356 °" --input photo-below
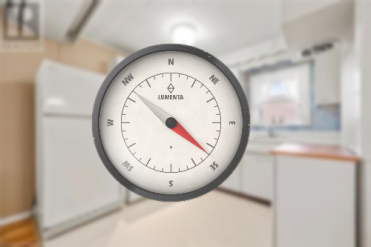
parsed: 130 °
